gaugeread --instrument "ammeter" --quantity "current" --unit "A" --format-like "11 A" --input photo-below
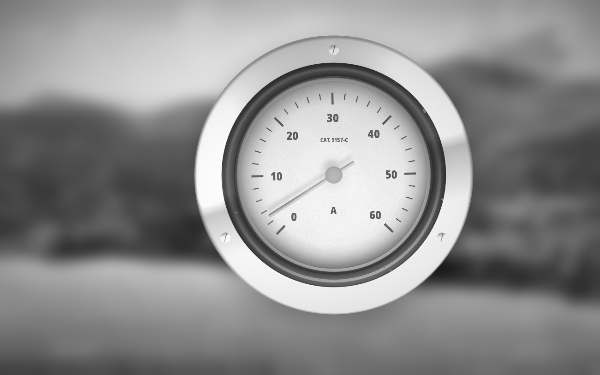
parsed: 3 A
